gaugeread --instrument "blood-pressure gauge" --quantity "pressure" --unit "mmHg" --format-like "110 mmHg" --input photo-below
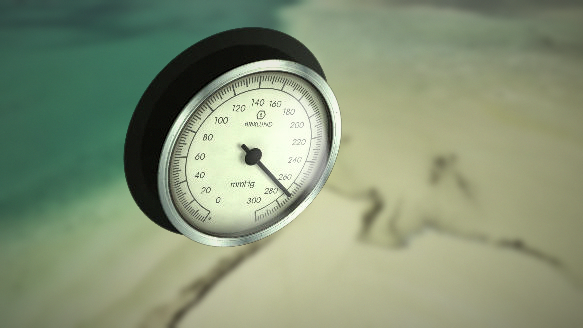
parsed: 270 mmHg
